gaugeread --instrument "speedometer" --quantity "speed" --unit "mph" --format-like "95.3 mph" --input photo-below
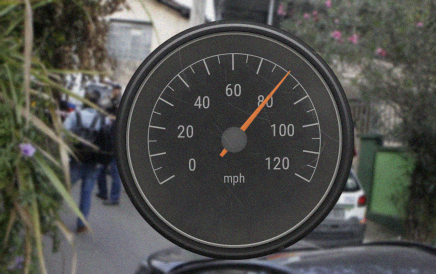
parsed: 80 mph
